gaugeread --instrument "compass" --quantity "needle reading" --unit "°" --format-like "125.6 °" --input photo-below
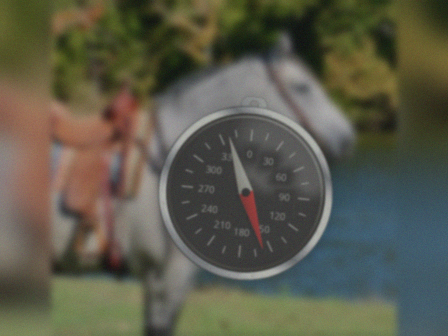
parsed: 157.5 °
